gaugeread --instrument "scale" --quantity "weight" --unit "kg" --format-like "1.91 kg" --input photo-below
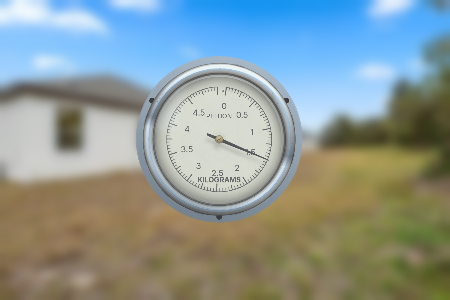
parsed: 1.5 kg
